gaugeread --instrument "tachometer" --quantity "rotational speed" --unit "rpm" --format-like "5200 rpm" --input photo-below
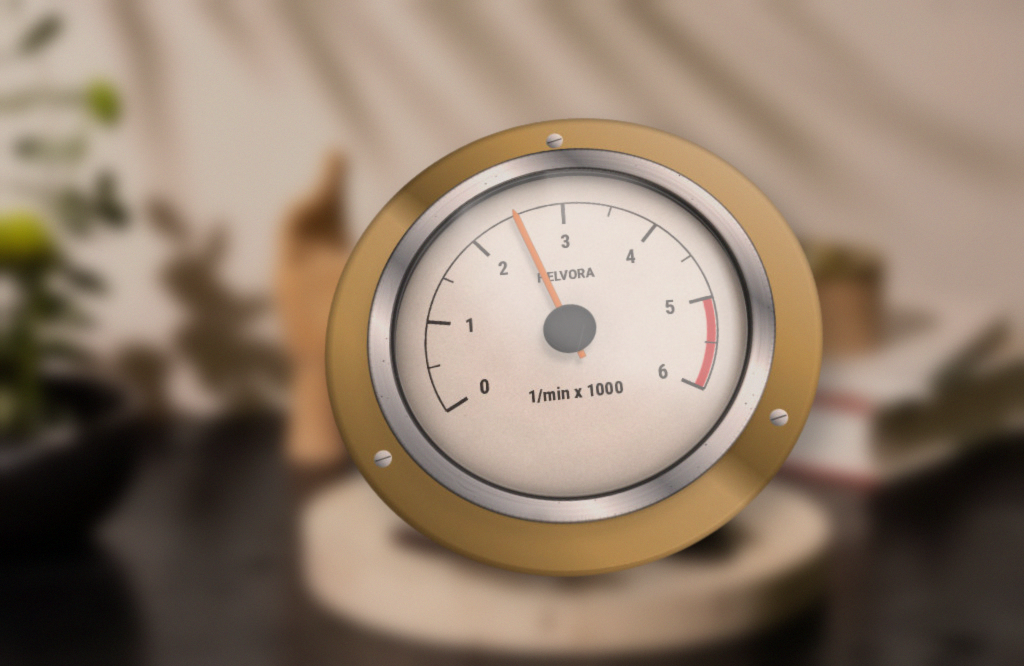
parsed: 2500 rpm
